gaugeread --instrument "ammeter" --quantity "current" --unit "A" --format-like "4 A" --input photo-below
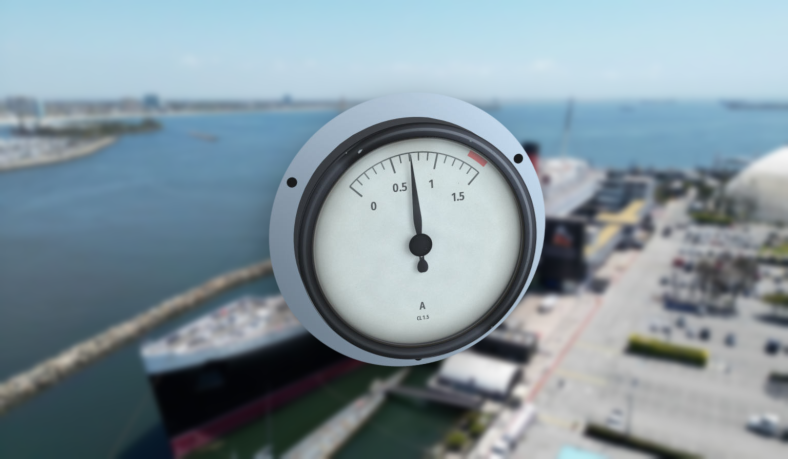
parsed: 0.7 A
